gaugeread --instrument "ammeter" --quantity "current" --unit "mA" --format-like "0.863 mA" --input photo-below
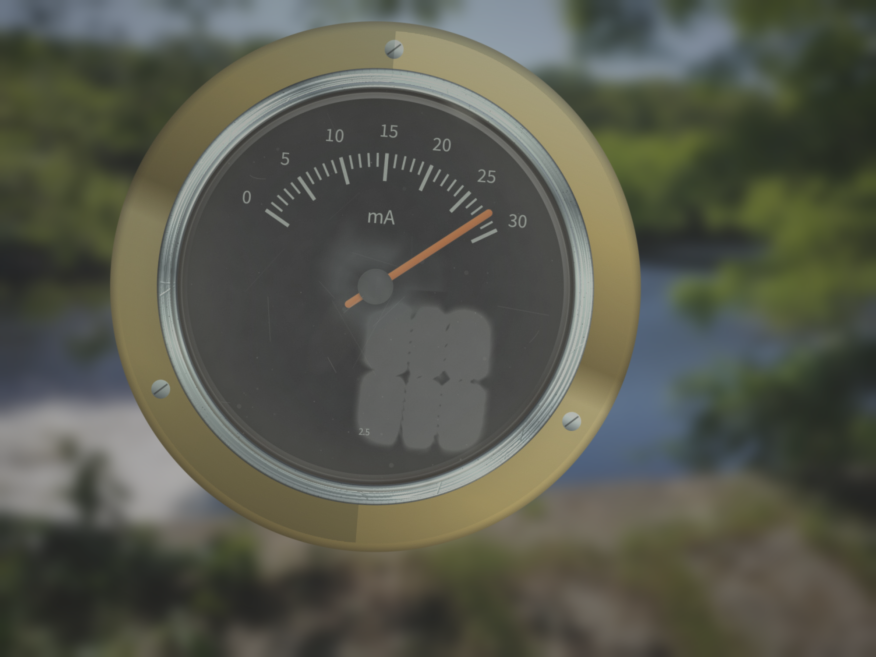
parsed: 28 mA
